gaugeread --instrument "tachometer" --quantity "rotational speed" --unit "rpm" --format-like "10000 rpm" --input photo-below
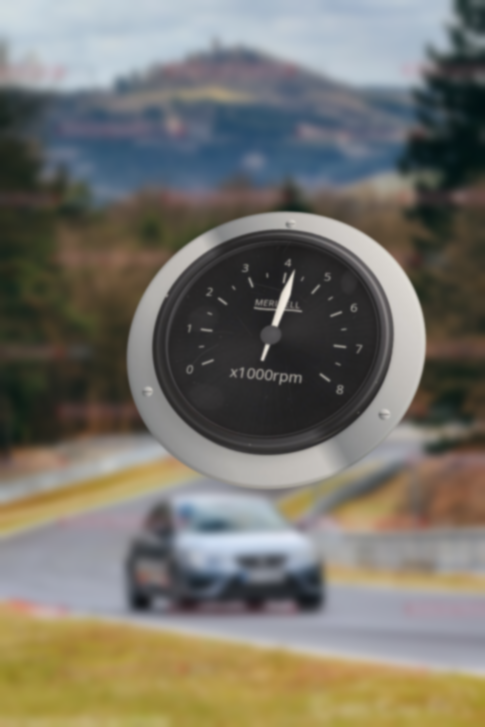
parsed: 4250 rpm
